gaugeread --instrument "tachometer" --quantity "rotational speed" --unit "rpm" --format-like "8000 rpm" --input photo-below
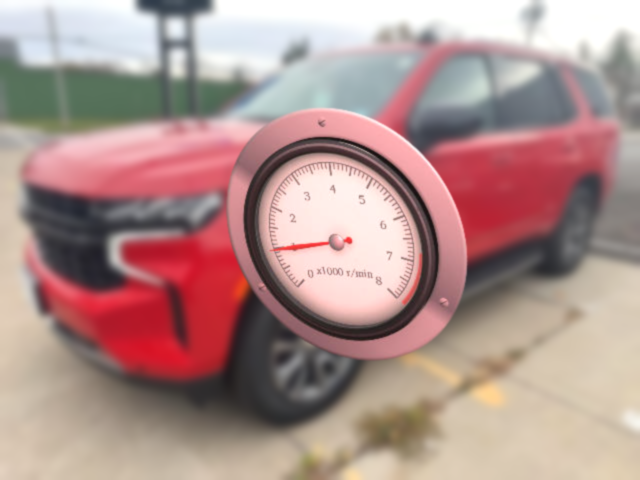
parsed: 1000 rpm
